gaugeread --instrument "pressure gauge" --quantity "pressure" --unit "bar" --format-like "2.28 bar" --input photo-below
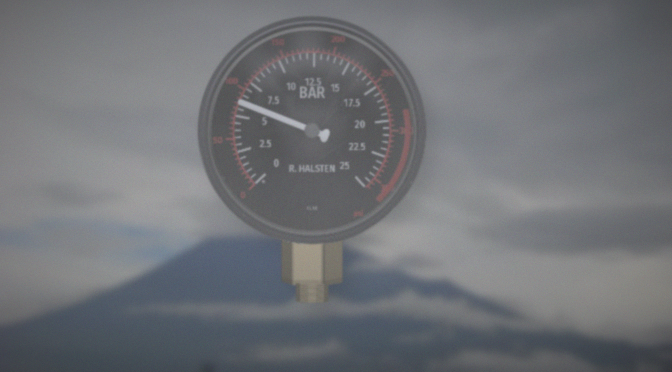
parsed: 6 bar
